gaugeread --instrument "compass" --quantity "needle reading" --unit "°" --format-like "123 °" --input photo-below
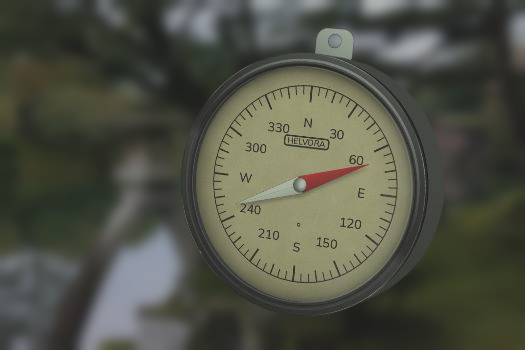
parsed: 67.5 °
